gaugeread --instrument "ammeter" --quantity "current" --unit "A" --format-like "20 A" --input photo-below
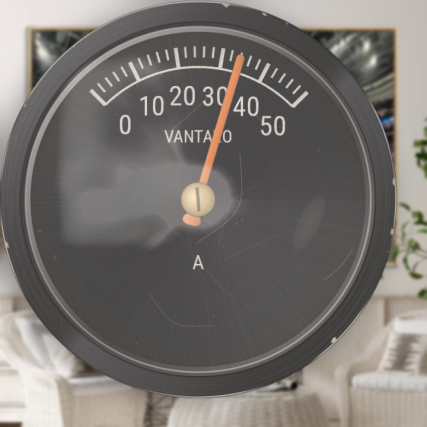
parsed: 34 A
